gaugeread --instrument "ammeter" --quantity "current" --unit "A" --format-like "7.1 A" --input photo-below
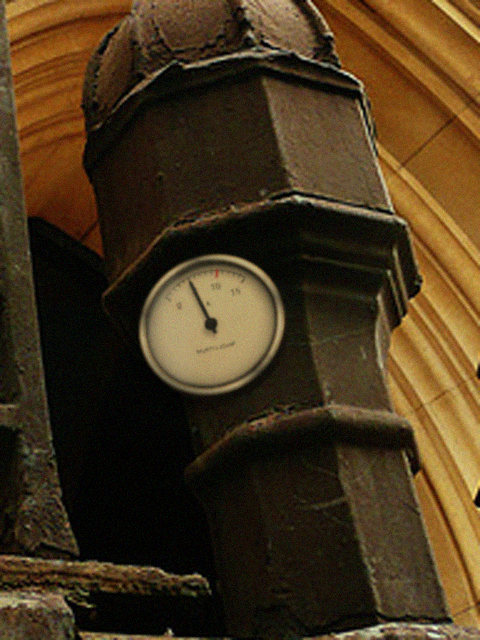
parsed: 5 A
